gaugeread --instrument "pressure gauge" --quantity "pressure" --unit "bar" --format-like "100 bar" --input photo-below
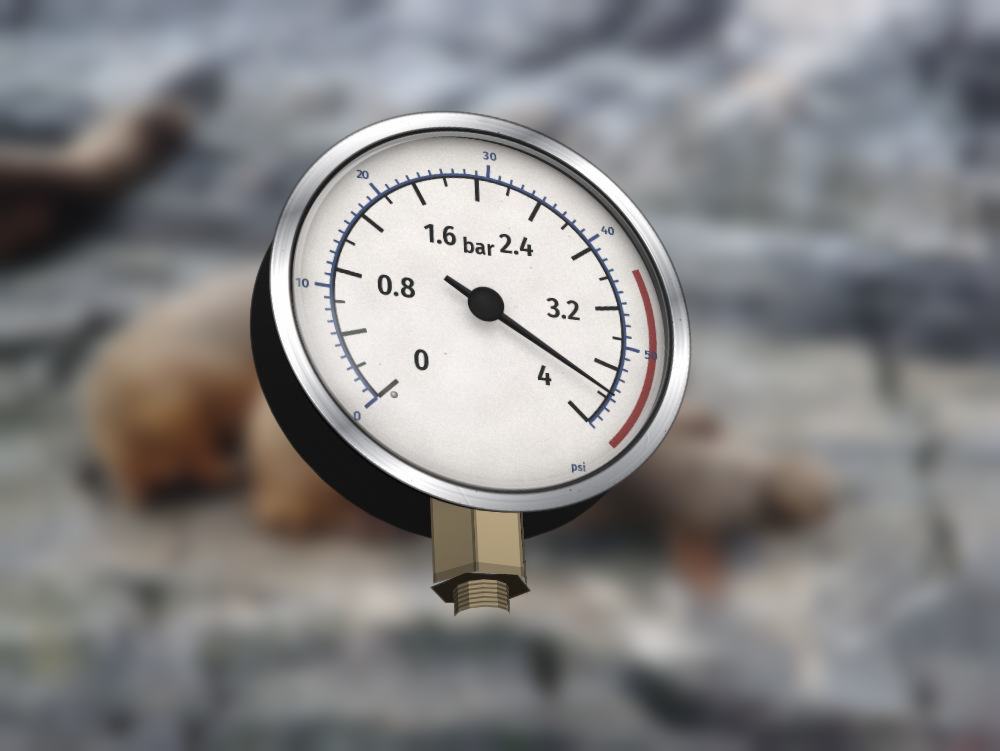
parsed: 3.8 bar
